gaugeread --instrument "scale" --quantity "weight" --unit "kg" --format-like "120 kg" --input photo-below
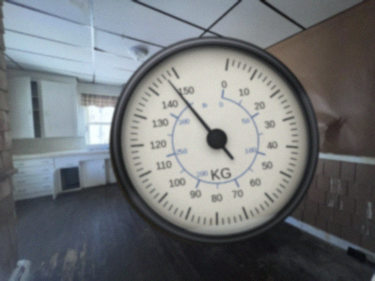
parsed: 146 kg
